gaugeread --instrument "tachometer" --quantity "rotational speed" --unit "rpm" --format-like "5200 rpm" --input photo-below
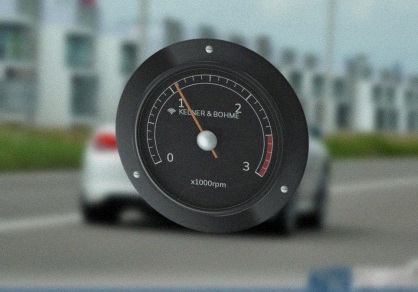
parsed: 1100 rpm
